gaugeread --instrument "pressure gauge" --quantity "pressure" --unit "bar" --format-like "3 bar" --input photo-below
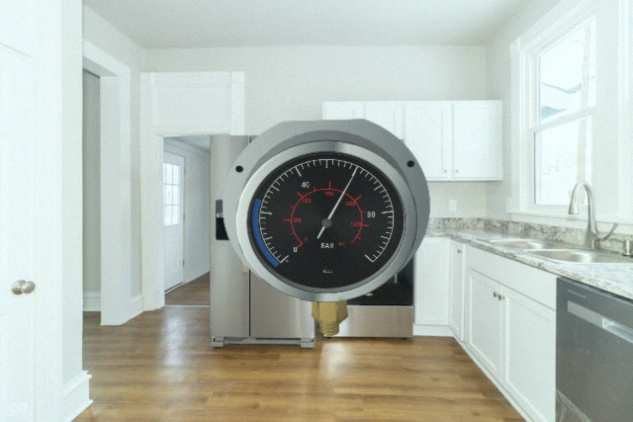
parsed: 60 bar
